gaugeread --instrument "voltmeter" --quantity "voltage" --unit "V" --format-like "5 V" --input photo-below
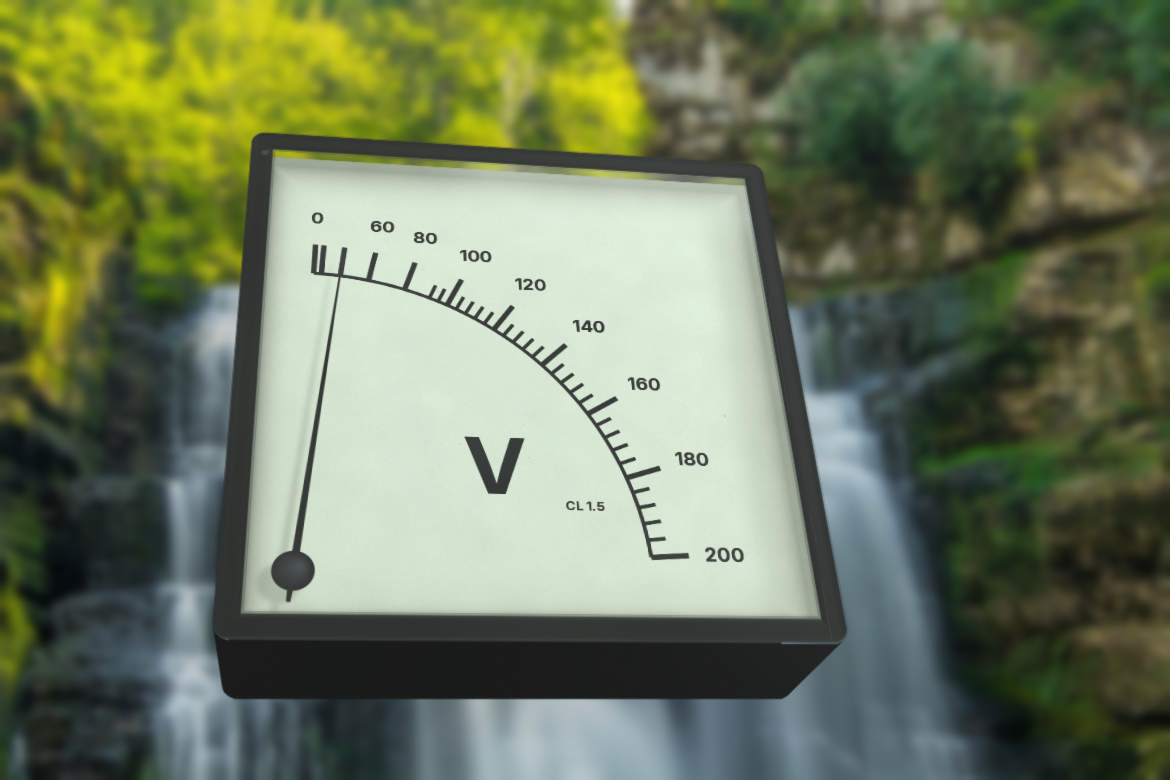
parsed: 40 V
